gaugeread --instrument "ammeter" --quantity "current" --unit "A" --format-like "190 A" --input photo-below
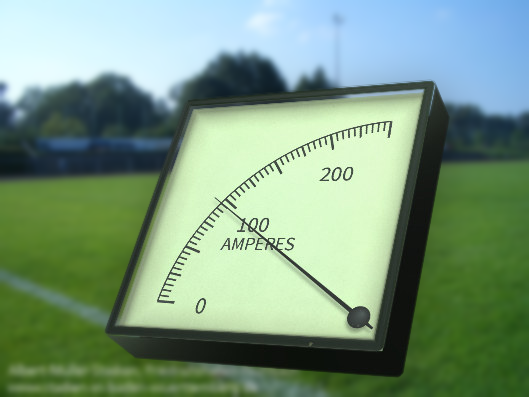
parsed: 95 A
